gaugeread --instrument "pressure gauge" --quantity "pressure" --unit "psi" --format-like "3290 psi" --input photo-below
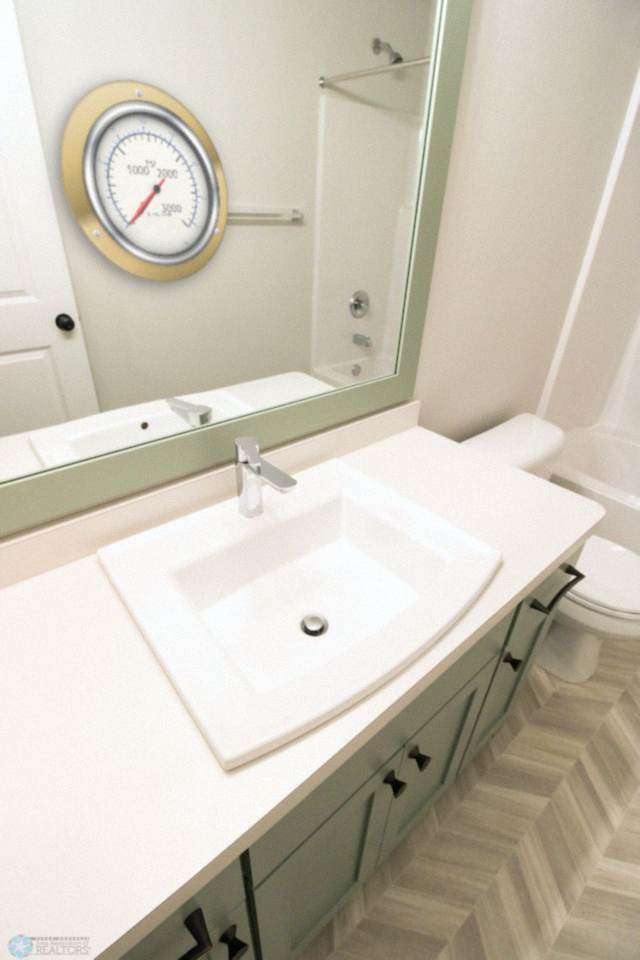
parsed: 0 psi
